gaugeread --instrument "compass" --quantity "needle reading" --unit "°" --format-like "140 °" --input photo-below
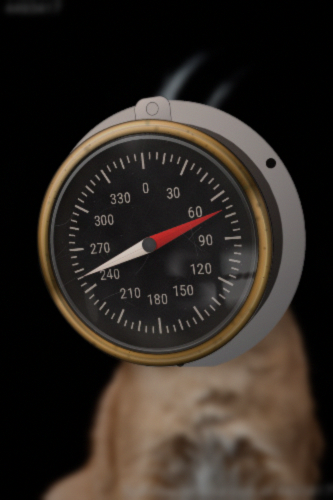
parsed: 70 °
